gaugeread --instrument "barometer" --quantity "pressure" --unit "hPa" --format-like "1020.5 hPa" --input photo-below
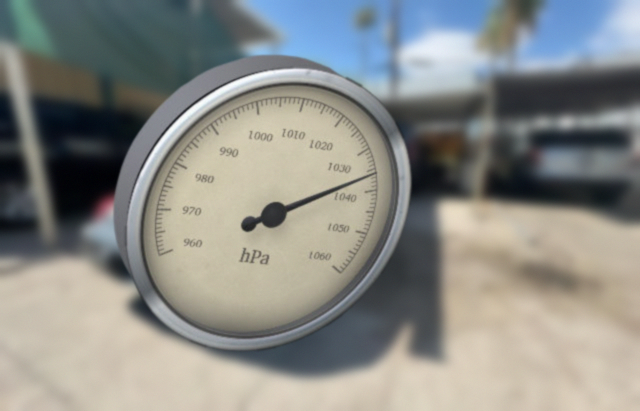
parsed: 1035 hPa
